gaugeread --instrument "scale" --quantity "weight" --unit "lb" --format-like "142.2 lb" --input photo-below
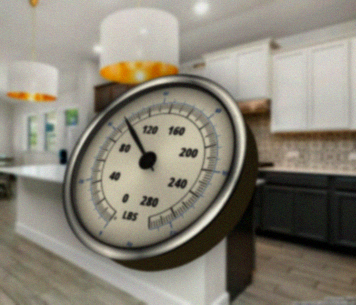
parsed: 100 lb
